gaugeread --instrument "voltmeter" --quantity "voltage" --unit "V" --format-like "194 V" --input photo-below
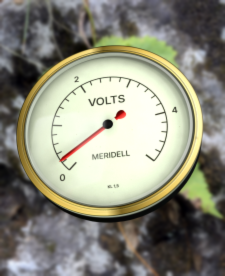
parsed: 0.2 V
